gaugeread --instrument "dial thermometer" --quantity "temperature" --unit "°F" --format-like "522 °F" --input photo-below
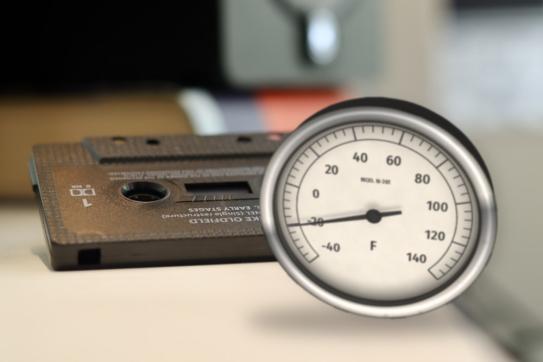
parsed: -20 °F
